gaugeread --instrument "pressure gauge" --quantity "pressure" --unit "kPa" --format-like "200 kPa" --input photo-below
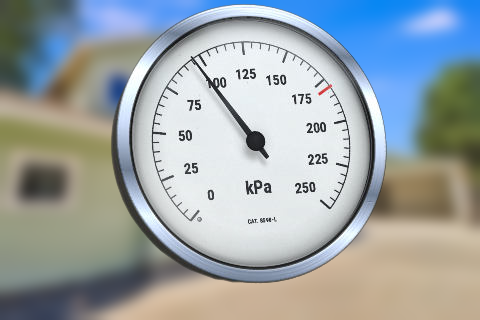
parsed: 95 kPa
